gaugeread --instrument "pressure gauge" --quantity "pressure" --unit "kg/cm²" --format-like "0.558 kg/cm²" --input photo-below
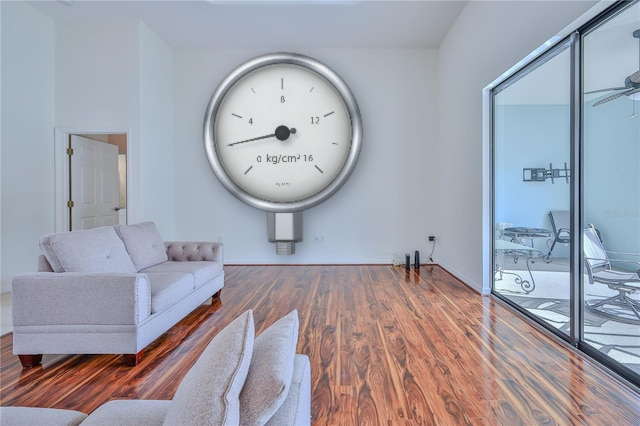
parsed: 2 kg/cm²
